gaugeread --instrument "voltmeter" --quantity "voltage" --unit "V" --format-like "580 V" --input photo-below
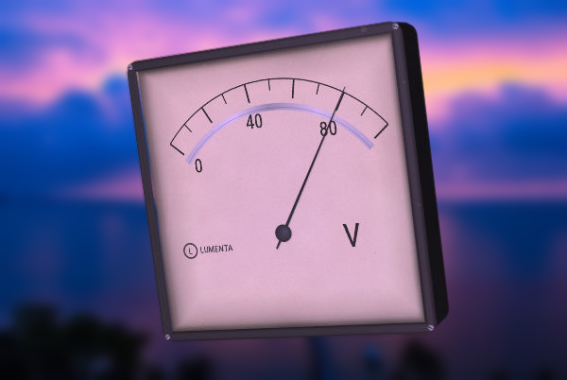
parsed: 80 V
